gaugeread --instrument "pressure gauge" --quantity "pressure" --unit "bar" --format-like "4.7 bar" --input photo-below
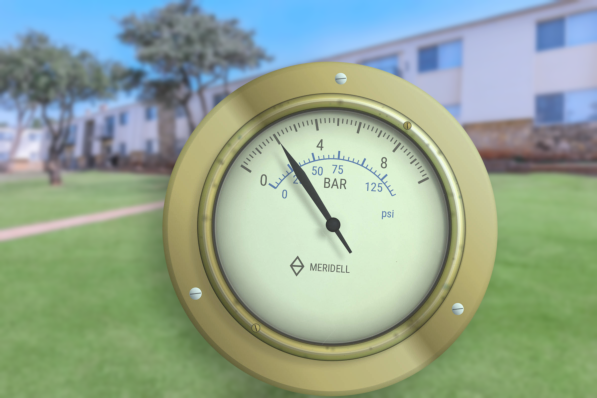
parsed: 2 bar
